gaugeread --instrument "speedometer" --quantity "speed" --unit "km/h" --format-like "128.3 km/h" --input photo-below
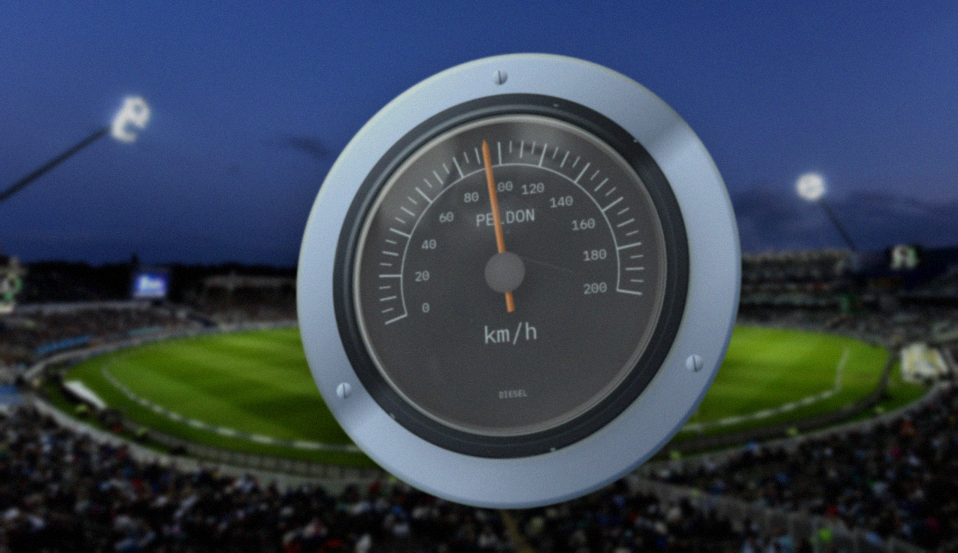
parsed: 95 km/h
